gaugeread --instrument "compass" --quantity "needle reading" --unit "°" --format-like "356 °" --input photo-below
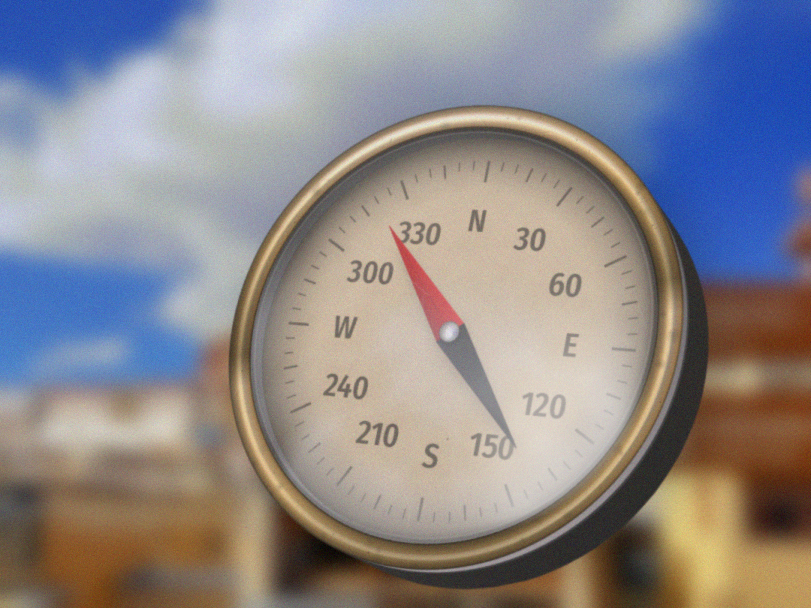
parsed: 320 °
